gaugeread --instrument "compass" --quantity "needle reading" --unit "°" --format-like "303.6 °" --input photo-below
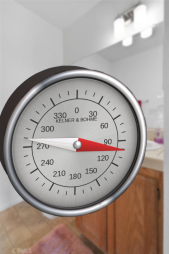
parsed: 100 °
